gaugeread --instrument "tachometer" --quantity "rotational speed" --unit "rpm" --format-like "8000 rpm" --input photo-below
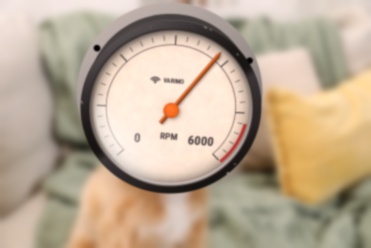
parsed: 3800 rpm
